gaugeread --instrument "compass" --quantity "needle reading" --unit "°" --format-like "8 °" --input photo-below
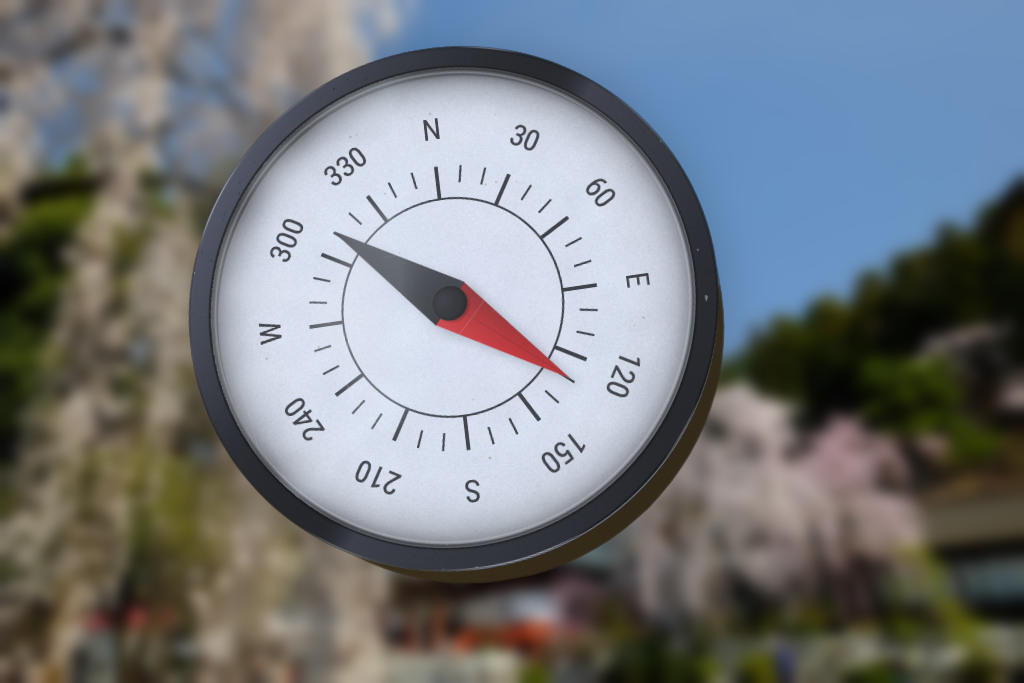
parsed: 130 °
